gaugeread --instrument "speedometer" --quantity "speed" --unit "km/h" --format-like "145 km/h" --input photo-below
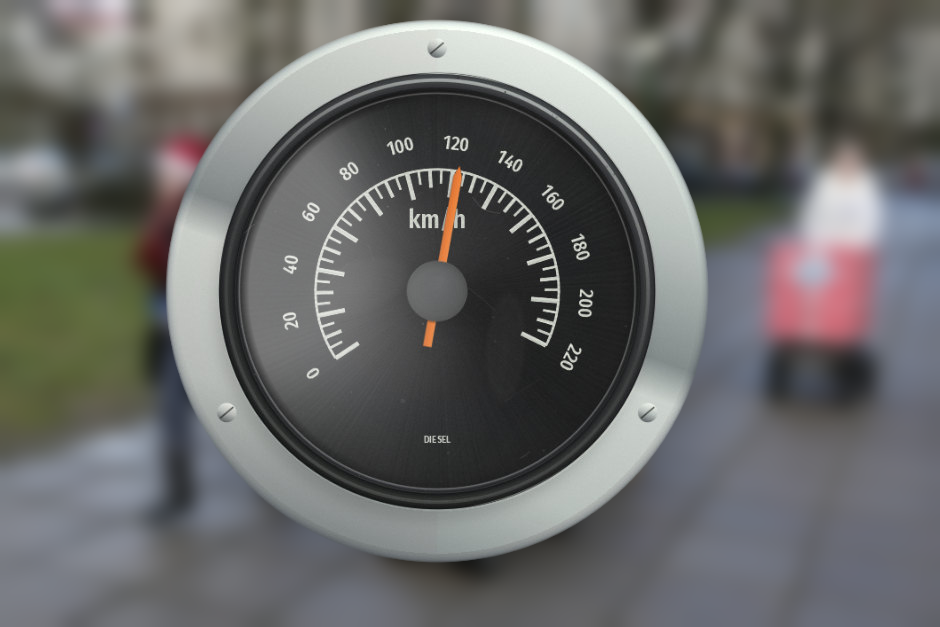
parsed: 122.5 km/h
